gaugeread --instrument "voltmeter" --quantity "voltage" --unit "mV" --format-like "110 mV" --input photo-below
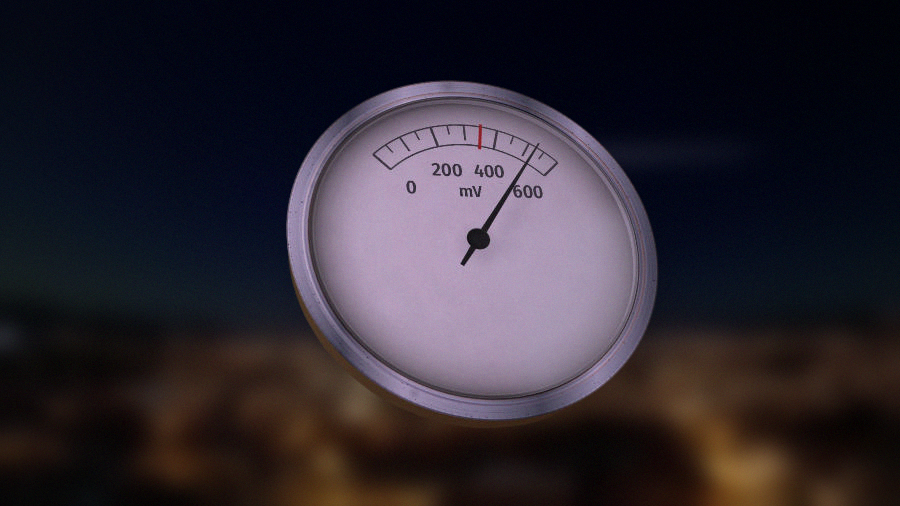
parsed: 525 mV
